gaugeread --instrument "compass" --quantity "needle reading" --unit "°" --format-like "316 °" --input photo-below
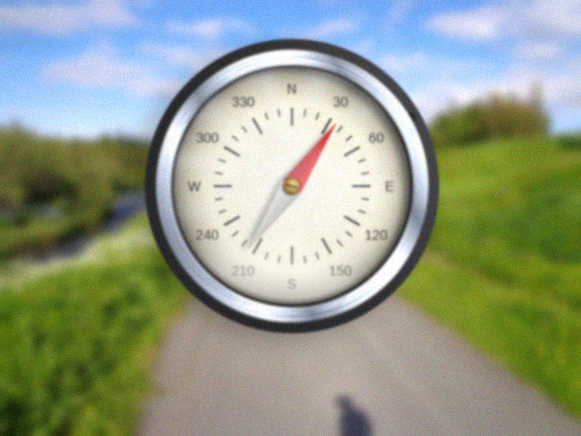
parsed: 35 °
